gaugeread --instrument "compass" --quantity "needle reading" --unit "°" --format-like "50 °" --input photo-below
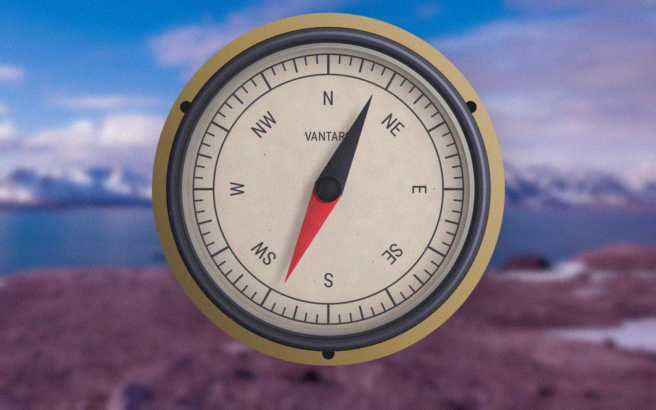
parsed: 205 °
